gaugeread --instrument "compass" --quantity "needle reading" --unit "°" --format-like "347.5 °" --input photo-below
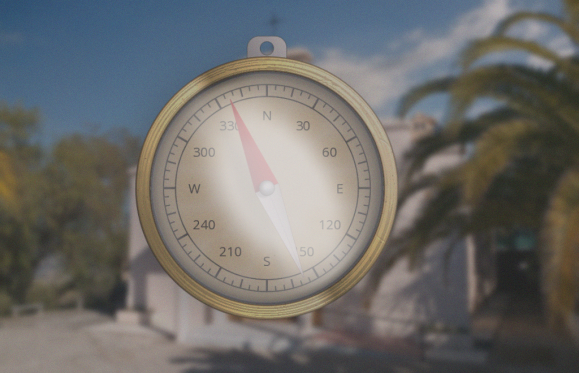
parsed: 337.5 °
